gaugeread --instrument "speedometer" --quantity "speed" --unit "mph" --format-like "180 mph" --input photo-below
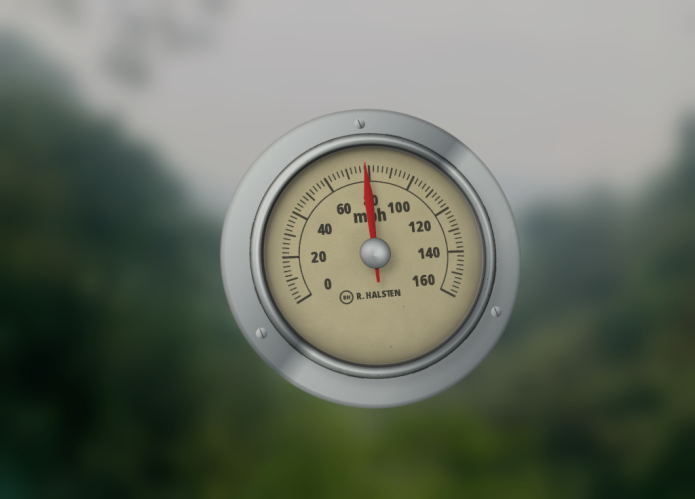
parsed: 78 mph
